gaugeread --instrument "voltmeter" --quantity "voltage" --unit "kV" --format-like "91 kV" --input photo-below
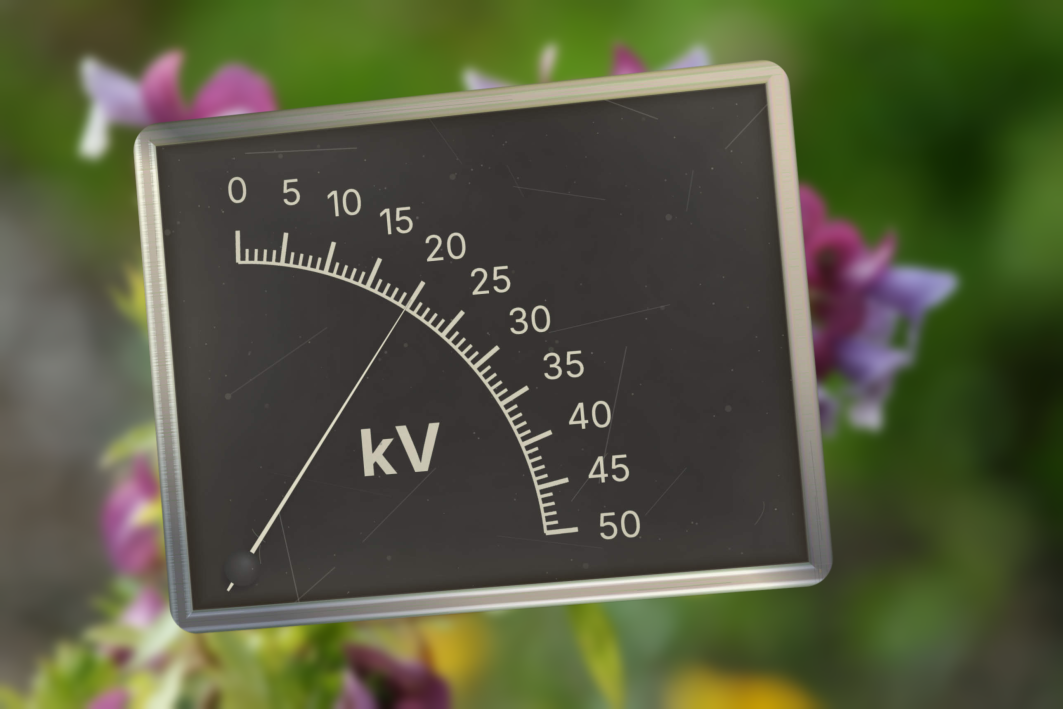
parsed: 20 kV
